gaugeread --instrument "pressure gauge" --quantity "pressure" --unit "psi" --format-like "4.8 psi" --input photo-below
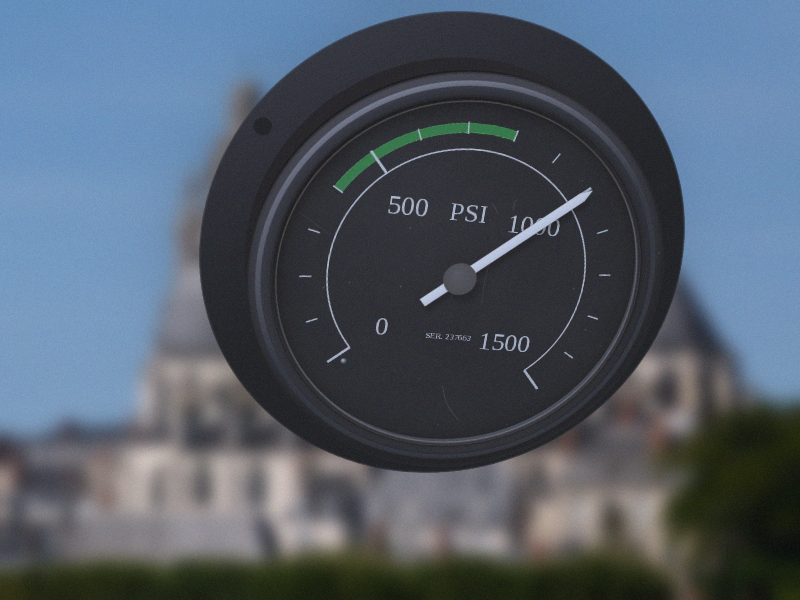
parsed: 1000 psi
